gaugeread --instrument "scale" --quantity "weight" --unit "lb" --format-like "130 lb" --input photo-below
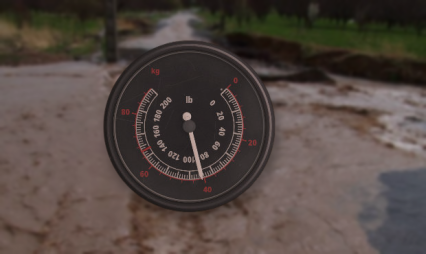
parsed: 90 lb
